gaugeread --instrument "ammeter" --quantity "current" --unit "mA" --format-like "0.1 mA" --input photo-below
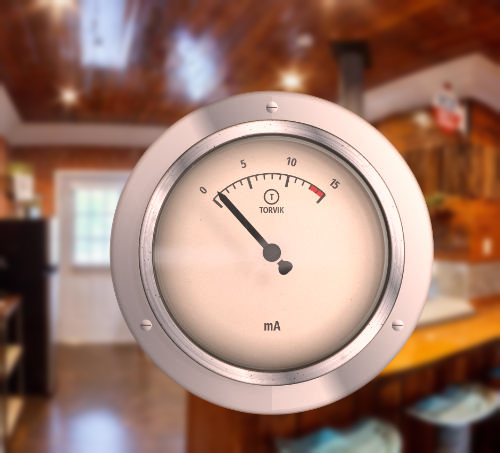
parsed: 1 mA
